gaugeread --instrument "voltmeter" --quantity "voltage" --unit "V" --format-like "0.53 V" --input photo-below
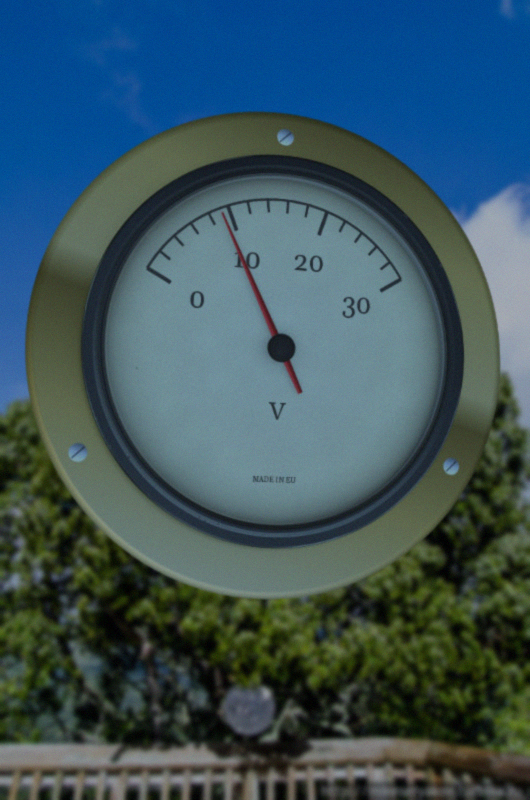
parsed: 9 V
